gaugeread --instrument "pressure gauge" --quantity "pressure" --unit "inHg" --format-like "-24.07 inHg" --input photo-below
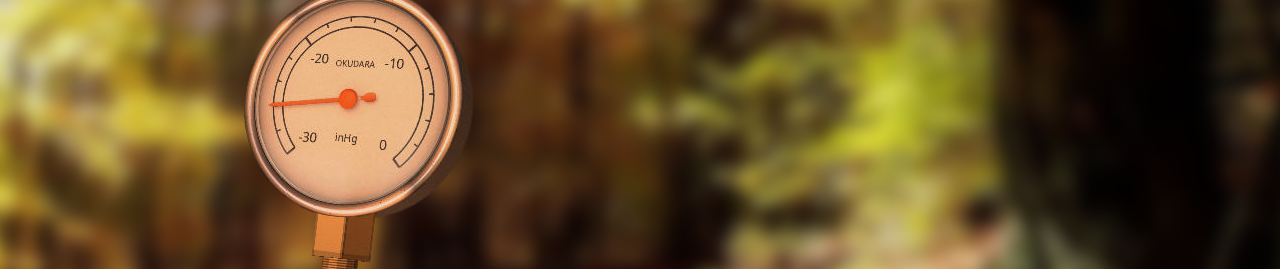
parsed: -26 inHg
